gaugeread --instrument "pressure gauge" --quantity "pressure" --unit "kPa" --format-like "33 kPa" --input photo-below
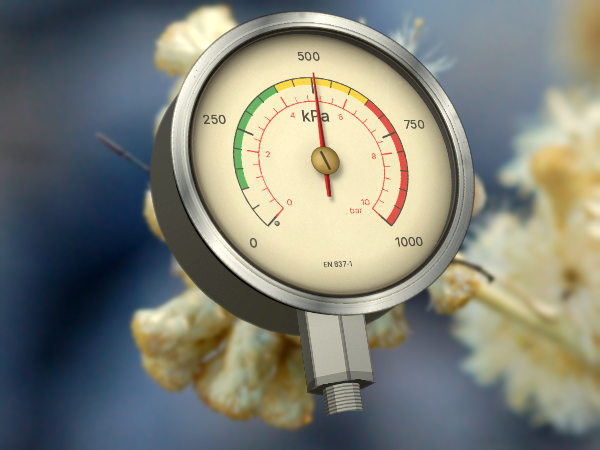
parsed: 500 kPa
